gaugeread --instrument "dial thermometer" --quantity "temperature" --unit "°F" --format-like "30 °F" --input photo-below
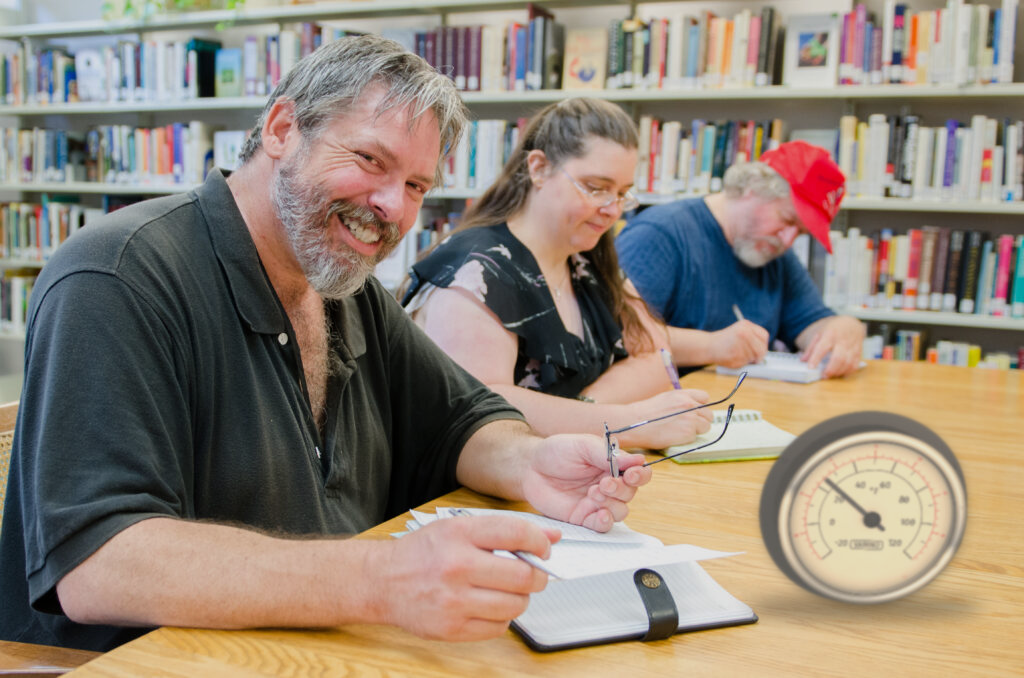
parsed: 25 °F
